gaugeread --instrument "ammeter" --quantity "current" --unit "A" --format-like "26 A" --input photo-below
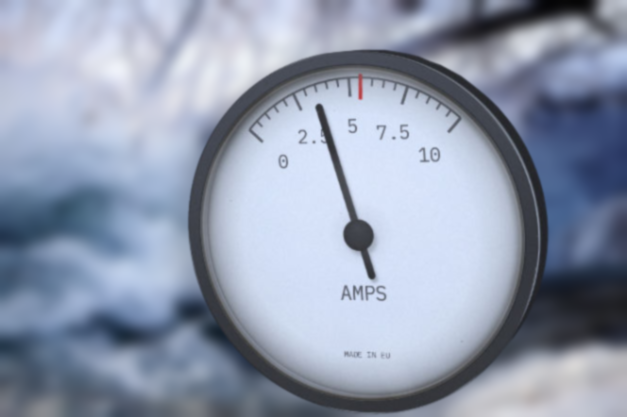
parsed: 3.5 A
